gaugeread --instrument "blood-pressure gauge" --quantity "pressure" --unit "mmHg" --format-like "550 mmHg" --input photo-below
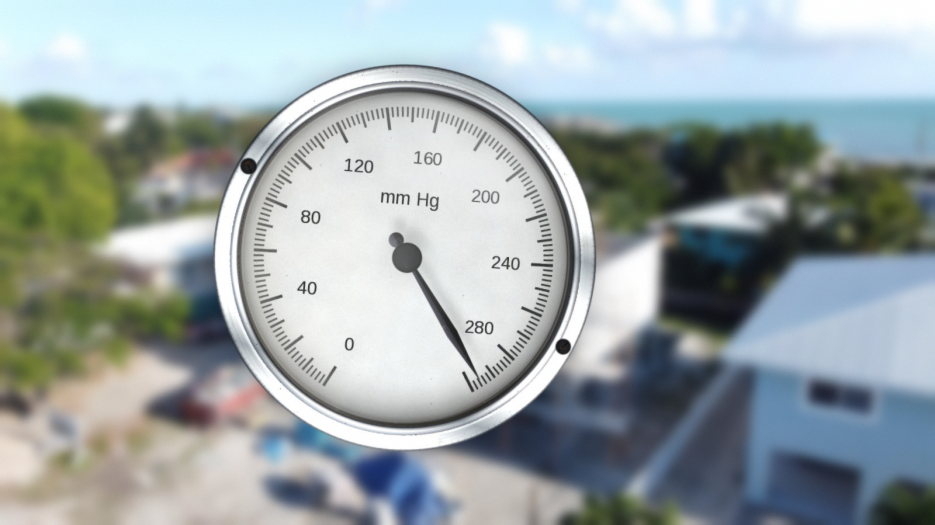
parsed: 296 mmHg
